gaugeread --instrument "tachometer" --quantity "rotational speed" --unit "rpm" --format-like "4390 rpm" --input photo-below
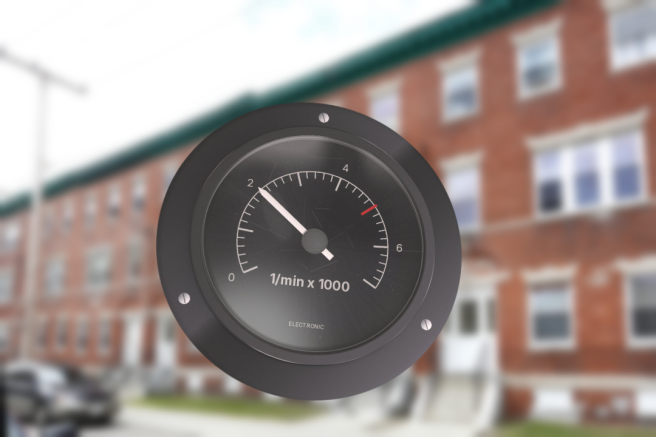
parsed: 2000 rpm
